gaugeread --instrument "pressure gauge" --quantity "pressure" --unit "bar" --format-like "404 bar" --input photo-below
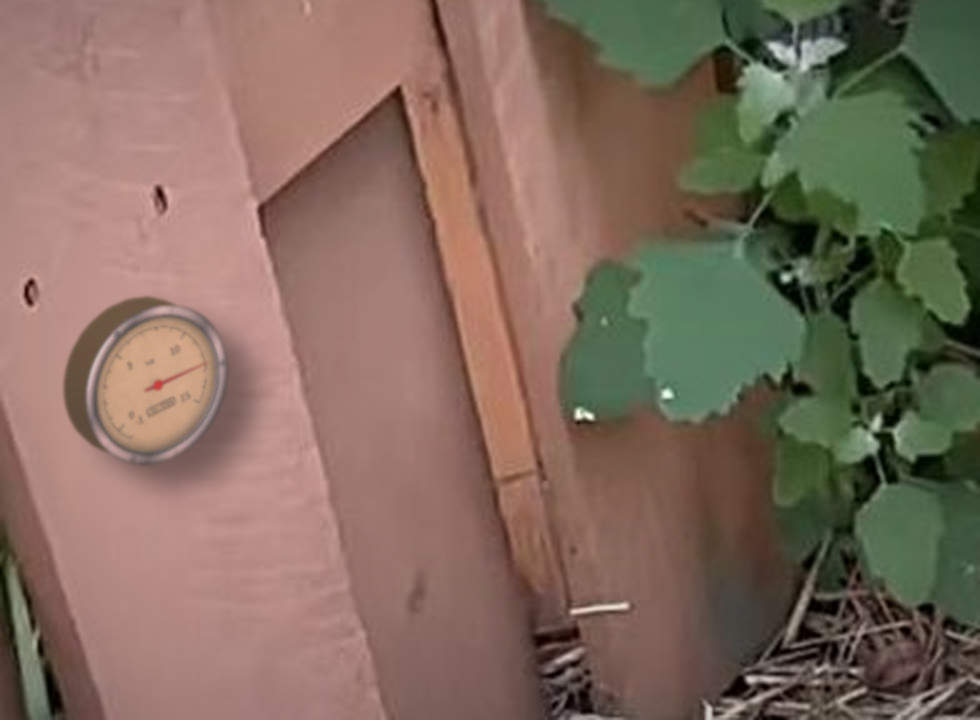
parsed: 12.5 bar
